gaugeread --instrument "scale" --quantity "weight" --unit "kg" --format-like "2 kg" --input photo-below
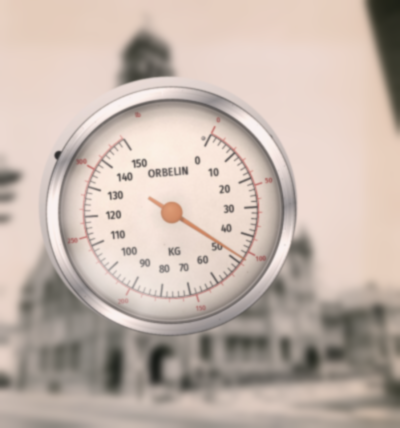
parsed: 48 kg
